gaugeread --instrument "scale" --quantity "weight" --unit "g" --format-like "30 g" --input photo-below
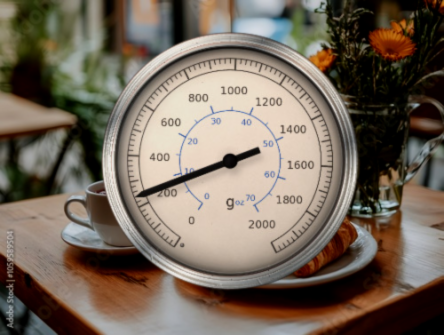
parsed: 240 g
